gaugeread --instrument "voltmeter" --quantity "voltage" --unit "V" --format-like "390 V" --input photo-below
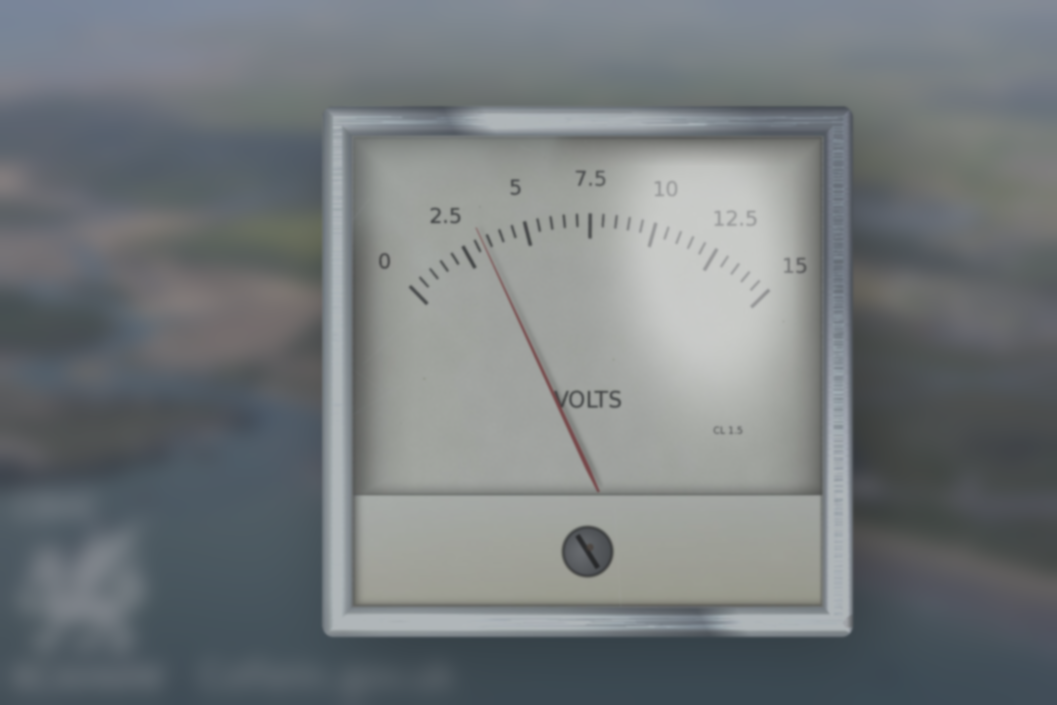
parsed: 3.25 V
